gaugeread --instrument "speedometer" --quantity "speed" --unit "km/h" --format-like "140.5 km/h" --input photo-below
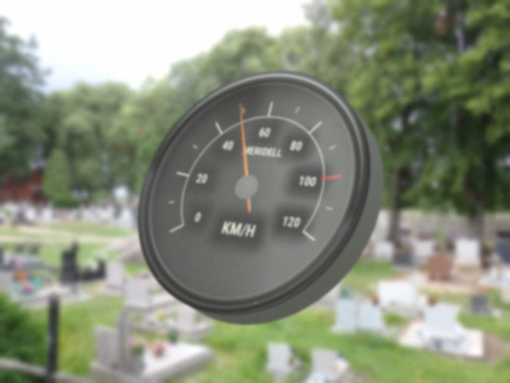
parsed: 50 km/h
